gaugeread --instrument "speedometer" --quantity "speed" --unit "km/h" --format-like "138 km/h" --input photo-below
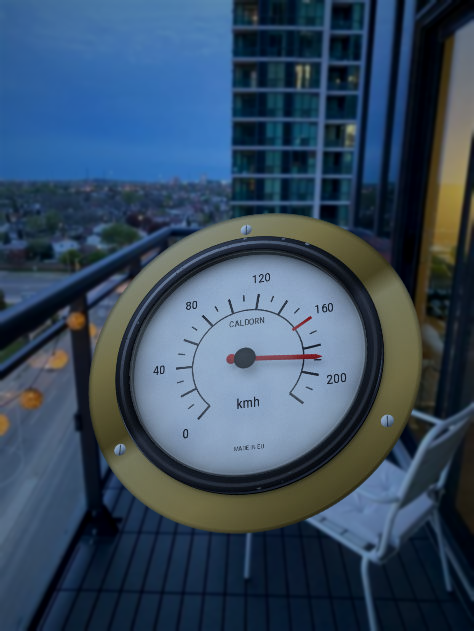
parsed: 190 km/h
